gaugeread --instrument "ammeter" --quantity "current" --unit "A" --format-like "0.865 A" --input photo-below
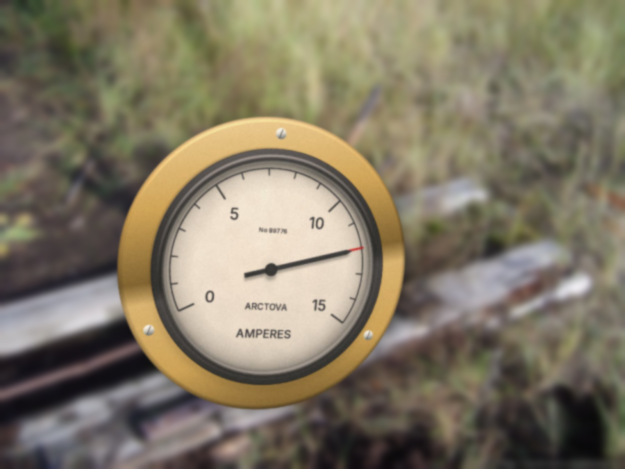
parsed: 12 A
